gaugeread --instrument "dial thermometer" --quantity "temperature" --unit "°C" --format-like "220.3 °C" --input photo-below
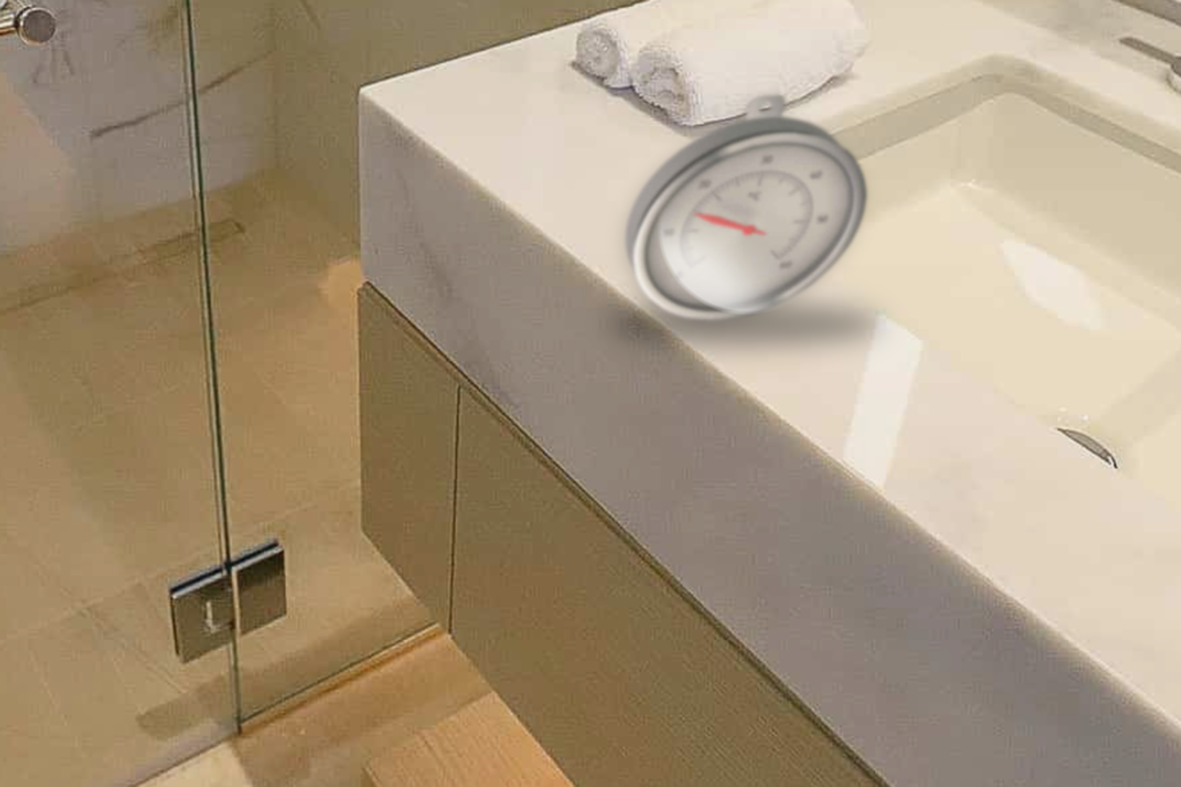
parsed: 15 °C
